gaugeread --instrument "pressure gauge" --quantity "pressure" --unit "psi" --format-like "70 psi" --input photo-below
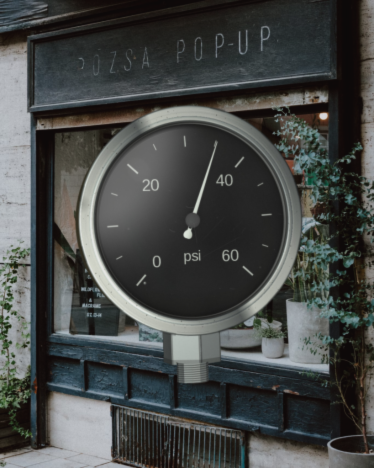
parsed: 35 psi
